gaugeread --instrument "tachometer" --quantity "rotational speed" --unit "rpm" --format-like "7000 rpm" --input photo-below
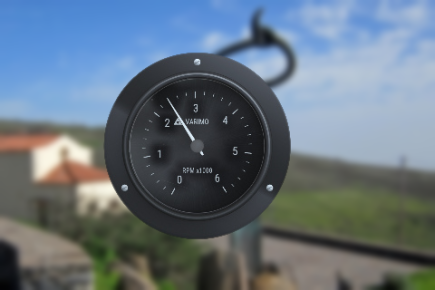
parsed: 2400 rpm
